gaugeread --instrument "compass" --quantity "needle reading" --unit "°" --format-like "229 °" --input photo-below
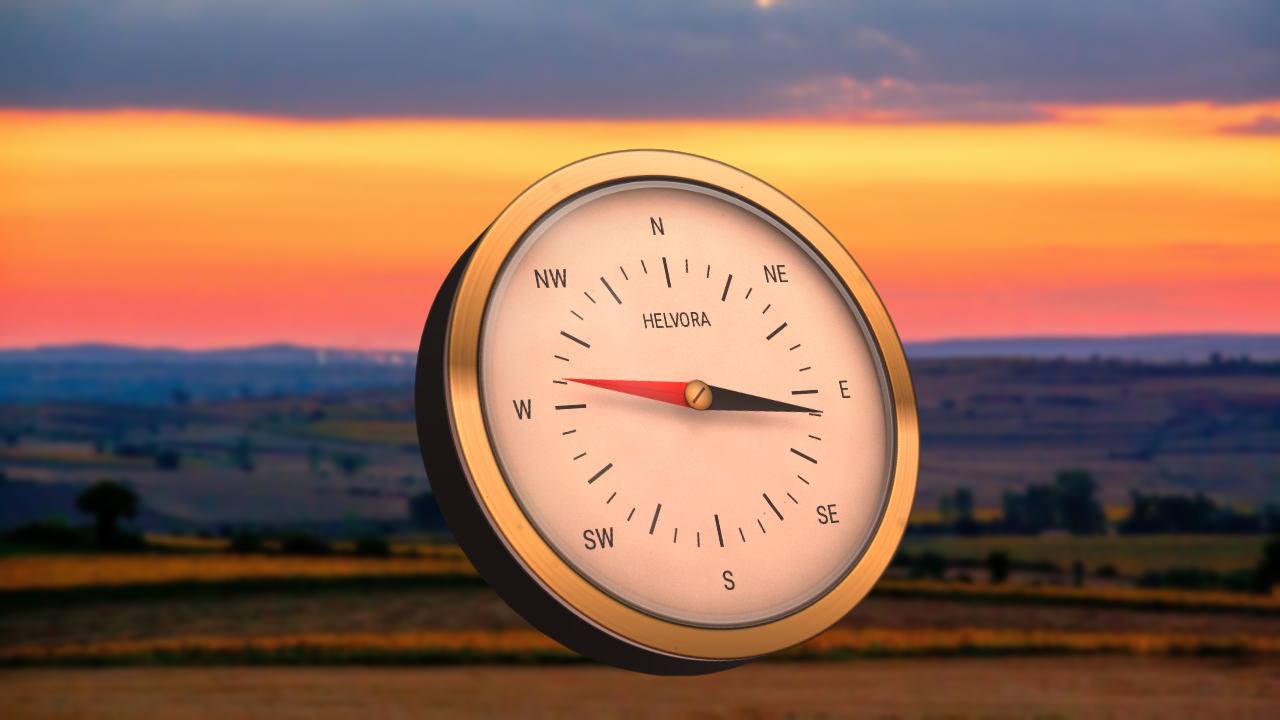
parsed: 280 °
